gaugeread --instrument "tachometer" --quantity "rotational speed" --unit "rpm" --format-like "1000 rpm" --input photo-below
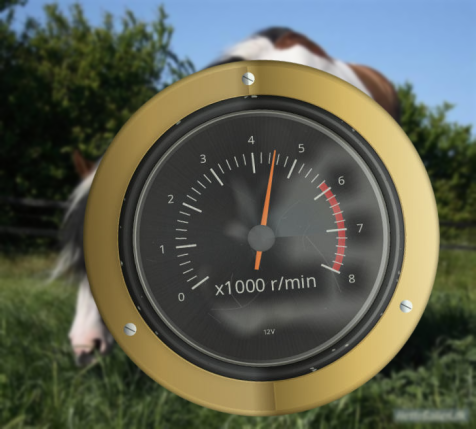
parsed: 4500 rpm
